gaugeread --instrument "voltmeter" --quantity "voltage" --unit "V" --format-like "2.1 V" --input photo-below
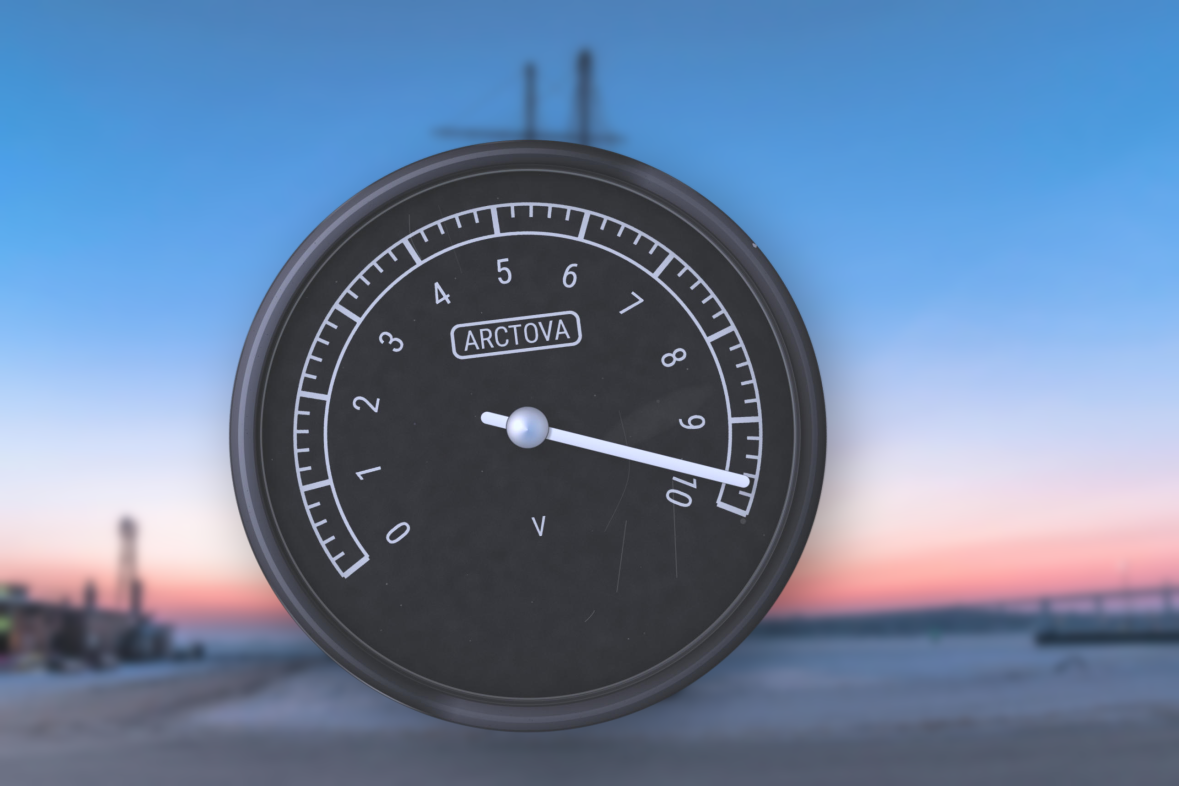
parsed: 9.7 V
